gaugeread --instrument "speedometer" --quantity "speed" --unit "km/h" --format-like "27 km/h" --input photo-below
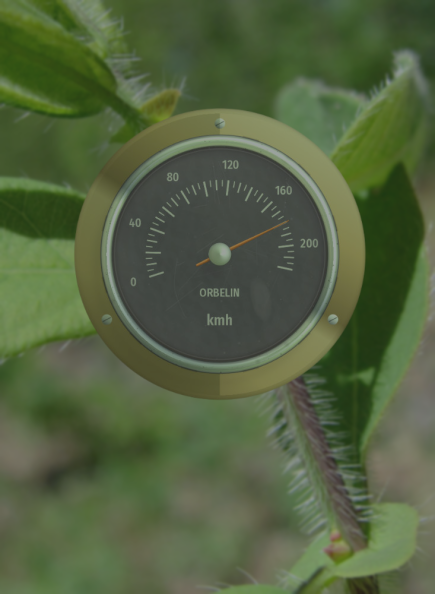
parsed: 180 km/h
